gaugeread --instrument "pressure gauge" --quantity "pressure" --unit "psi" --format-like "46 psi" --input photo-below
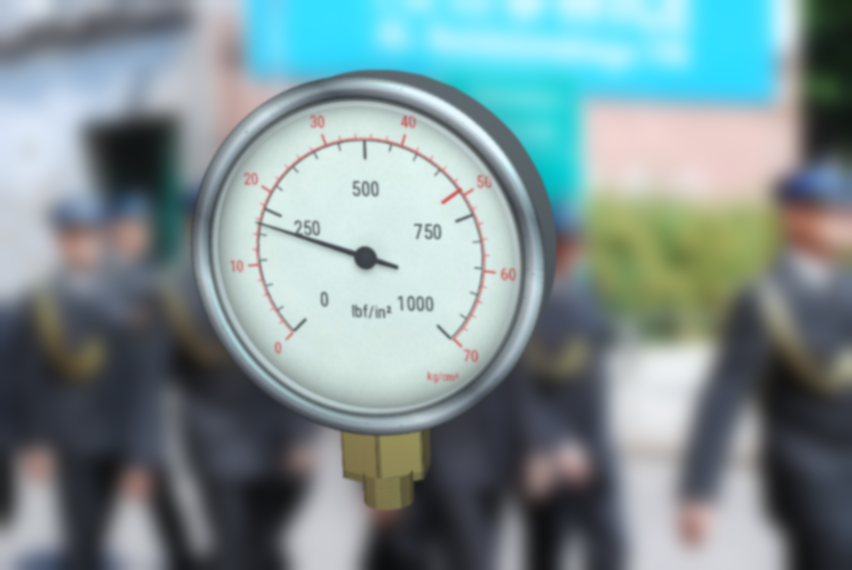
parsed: 225 psi
